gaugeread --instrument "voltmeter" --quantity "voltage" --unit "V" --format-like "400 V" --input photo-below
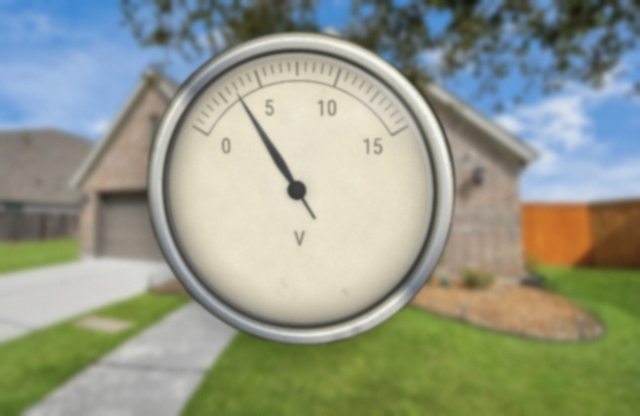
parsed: 3.5 V
